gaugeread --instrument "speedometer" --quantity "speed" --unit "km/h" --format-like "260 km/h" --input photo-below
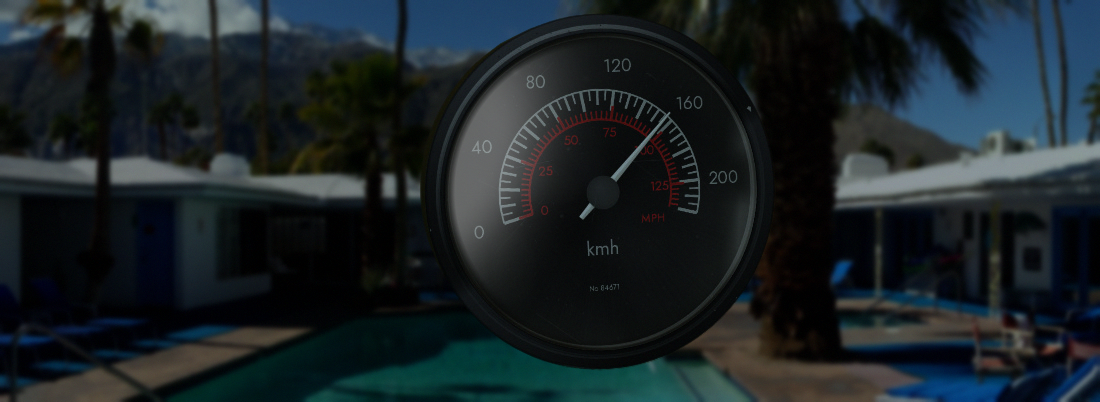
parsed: 155 km/h
